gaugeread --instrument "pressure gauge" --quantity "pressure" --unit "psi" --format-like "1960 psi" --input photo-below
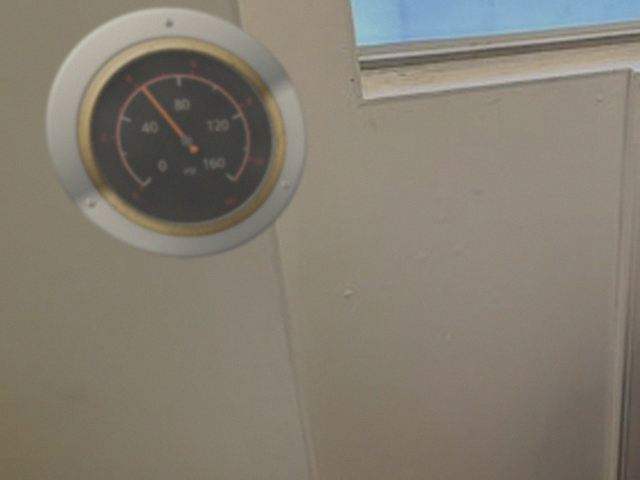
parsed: 60 psi
